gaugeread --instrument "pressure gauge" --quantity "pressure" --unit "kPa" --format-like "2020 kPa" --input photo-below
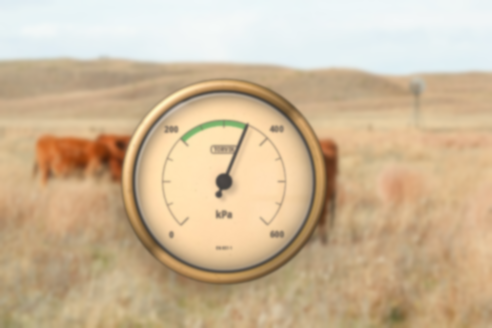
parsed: 350 kPa
